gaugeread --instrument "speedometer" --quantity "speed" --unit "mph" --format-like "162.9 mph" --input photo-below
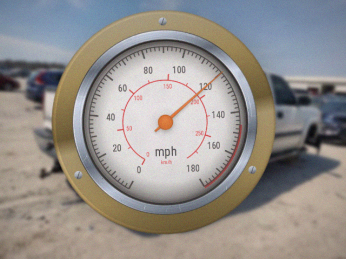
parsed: 120 mph
